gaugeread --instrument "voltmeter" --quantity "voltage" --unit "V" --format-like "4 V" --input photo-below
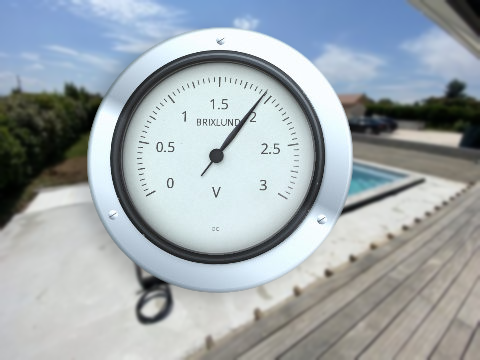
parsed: 1.95 V
